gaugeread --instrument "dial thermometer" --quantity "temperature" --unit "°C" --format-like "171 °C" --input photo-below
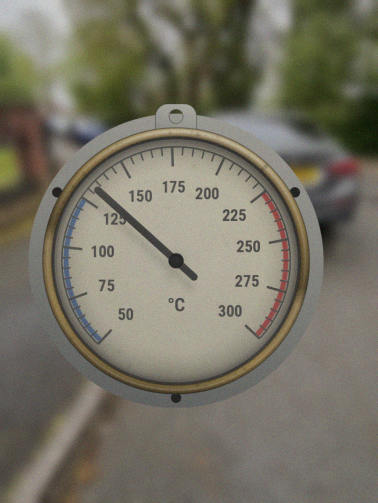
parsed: 132.5 °C
